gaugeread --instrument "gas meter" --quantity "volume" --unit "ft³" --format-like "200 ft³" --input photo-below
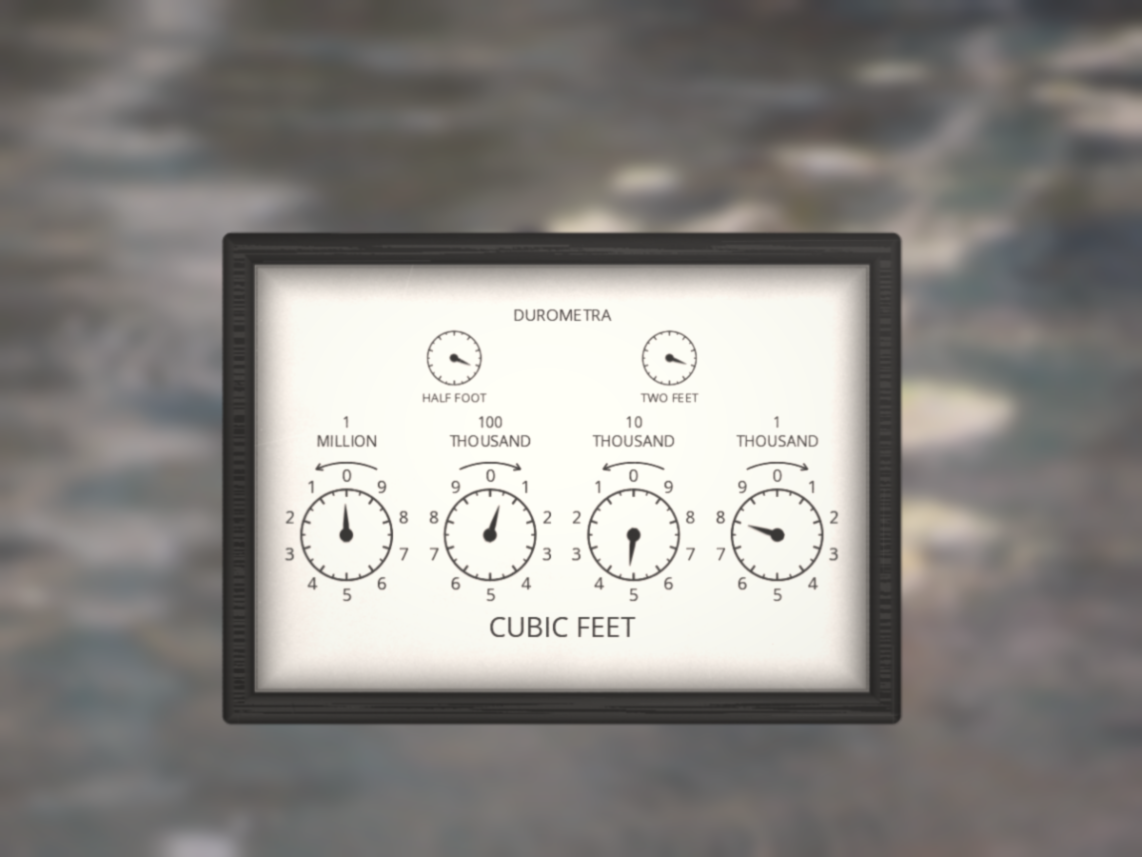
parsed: 4800 ft³
